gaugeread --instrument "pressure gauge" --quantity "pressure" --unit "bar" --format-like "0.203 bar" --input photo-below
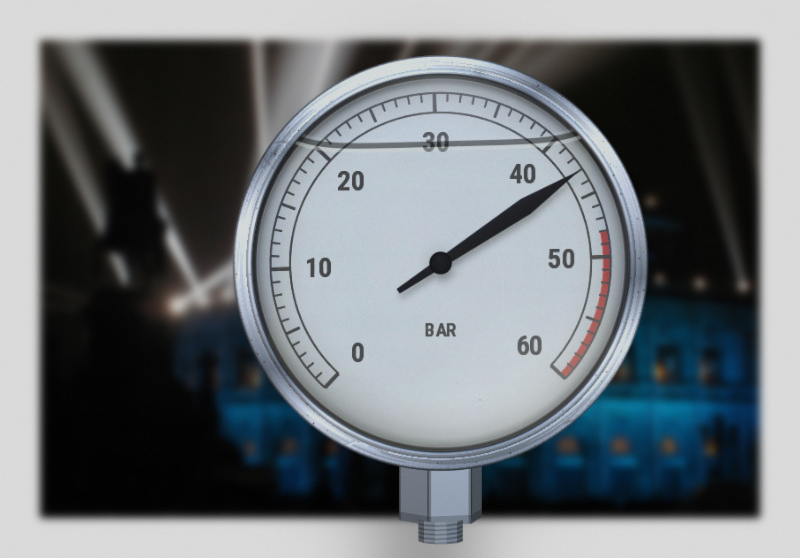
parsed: 43 bar
